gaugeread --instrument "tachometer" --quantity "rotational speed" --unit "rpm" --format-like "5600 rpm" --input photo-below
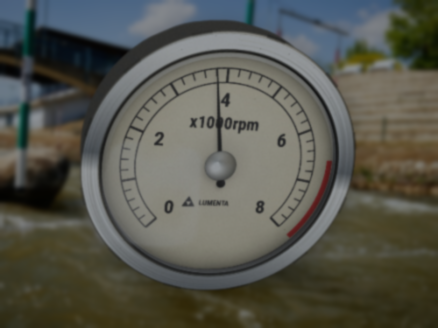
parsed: 3800 rpm
